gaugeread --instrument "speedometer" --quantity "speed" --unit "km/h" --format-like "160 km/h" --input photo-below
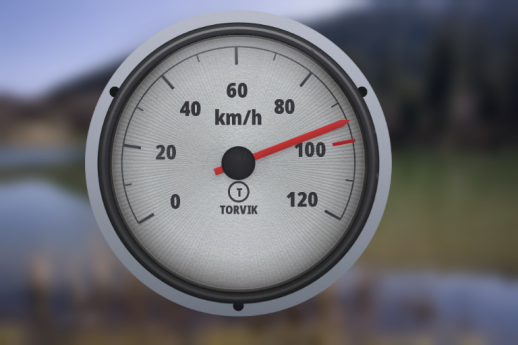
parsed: 95 km/h
